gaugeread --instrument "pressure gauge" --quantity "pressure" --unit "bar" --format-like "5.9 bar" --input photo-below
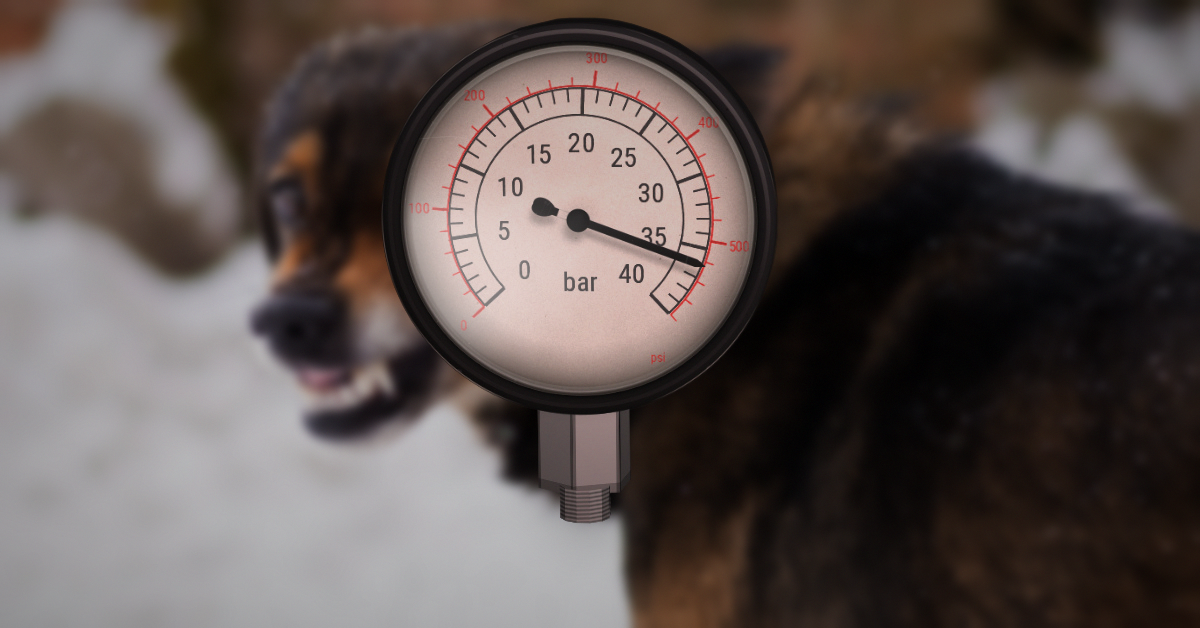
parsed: 36 bar
